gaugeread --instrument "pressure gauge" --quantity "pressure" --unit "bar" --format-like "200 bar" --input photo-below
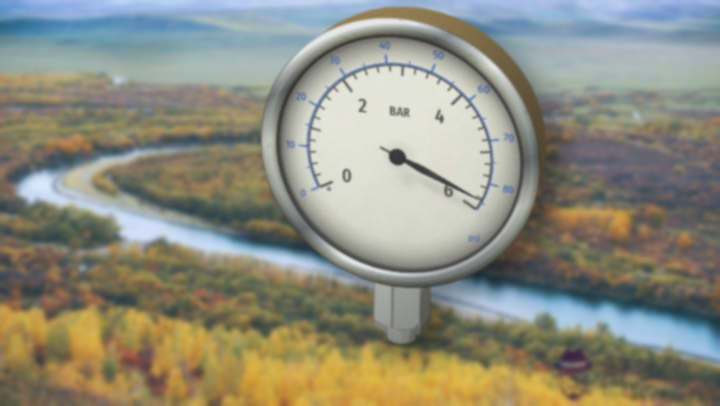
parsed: 5.8 bar
